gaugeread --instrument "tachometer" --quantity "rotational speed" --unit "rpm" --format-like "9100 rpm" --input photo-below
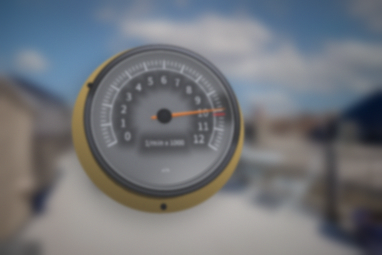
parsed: 10000 rpm
